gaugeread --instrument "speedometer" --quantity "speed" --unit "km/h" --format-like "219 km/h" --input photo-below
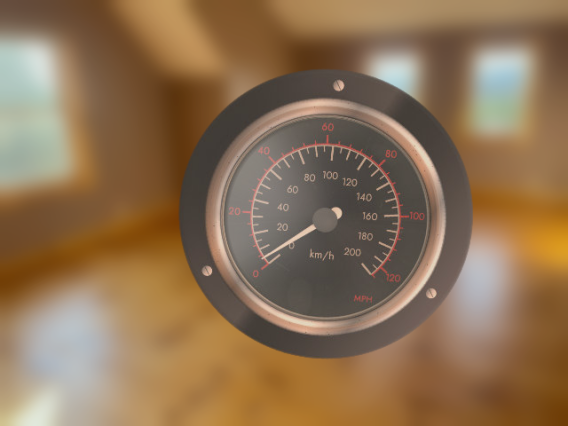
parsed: 5 km/h
